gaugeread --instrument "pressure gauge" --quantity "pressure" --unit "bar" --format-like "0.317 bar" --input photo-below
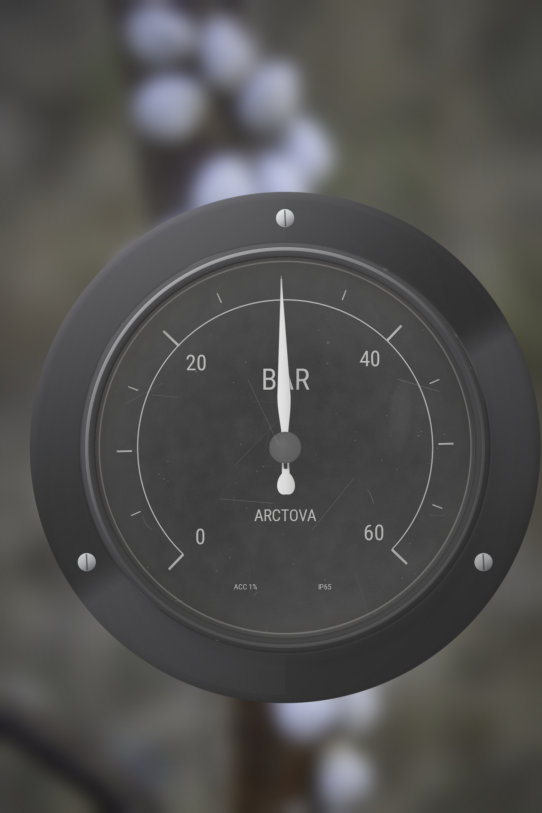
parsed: 30 bar
